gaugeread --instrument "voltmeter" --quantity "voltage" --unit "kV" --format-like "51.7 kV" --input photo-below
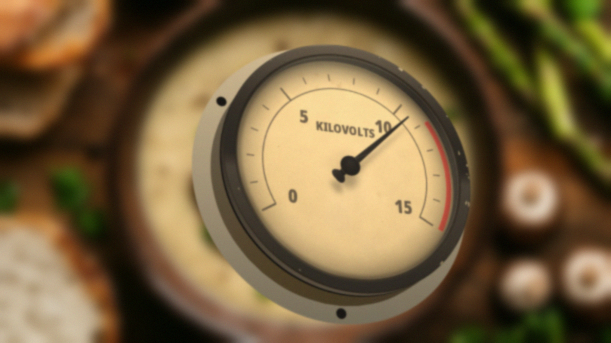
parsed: 10.5 kV
